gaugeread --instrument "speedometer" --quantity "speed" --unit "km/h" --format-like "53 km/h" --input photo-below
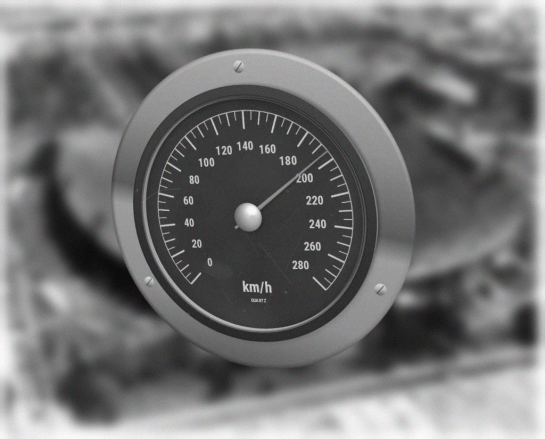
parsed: 195 km/h
